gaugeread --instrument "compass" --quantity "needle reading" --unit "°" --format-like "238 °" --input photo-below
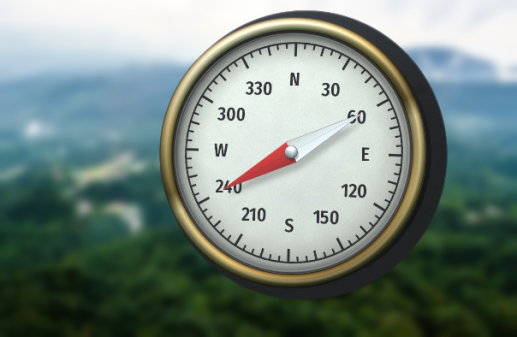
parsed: 240 °
